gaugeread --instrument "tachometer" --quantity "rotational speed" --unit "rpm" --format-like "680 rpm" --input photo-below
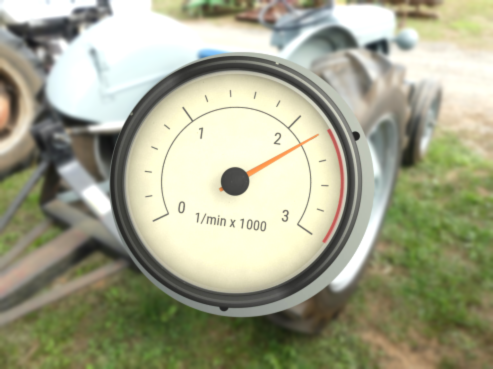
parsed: 2200 rpm
